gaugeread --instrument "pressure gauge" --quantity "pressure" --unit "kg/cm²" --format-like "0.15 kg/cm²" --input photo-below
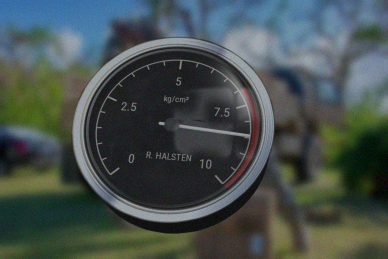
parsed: 8.5 kg/cm²
